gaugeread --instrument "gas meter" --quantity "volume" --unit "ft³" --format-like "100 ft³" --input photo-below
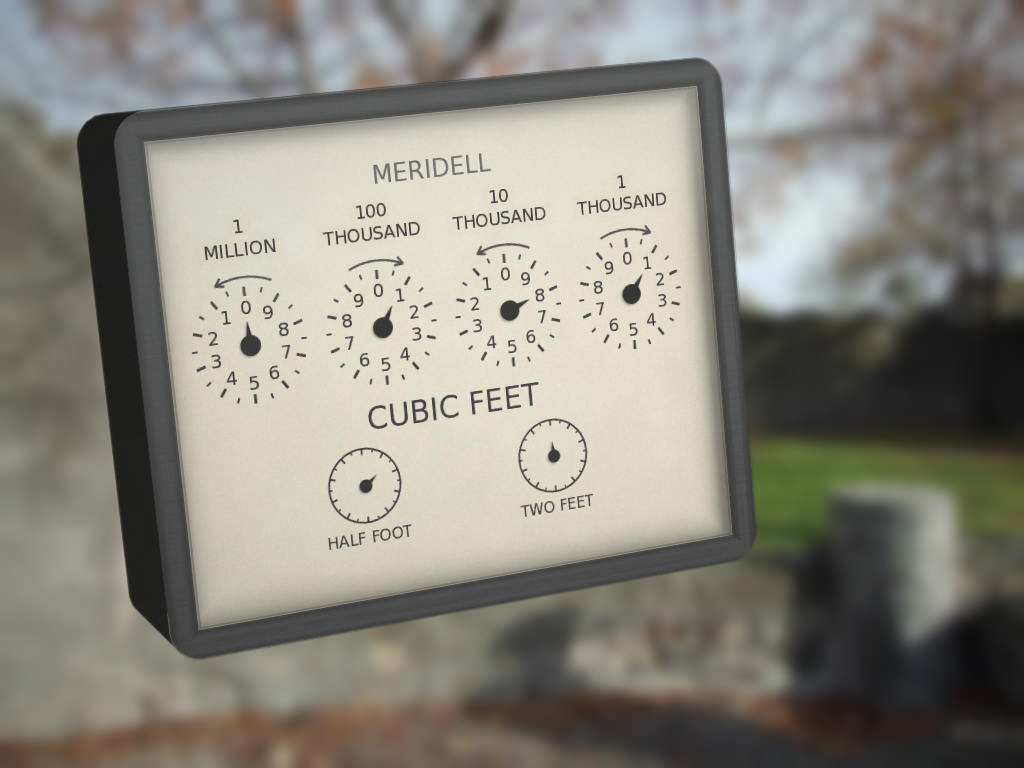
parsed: 8100 ft³
